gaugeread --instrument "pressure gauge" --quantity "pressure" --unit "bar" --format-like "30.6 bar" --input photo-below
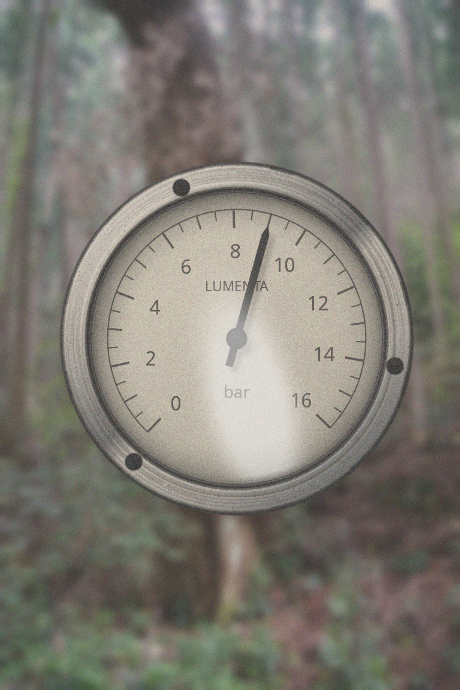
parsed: 9 bar
